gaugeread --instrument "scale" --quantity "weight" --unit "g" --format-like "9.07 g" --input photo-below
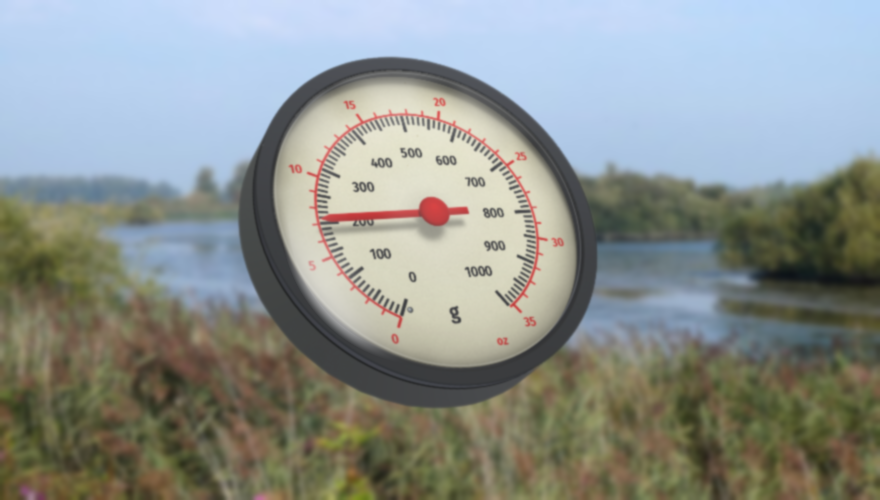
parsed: 200 g
